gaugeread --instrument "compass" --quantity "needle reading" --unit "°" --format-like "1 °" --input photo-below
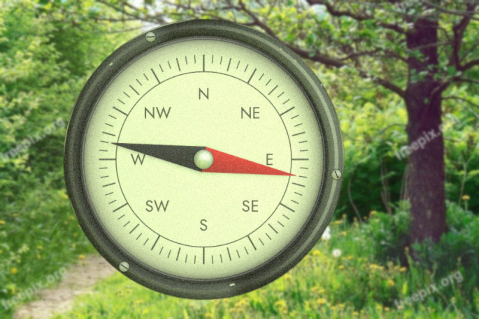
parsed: 100 °
